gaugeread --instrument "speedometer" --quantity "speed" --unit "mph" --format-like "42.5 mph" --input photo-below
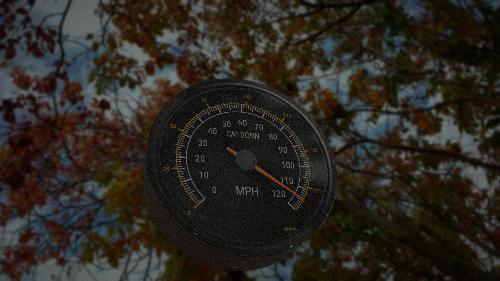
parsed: 115 mph
